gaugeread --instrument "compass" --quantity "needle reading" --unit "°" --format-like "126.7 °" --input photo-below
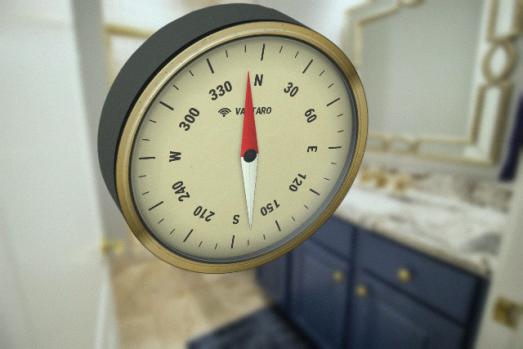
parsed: 350 °
